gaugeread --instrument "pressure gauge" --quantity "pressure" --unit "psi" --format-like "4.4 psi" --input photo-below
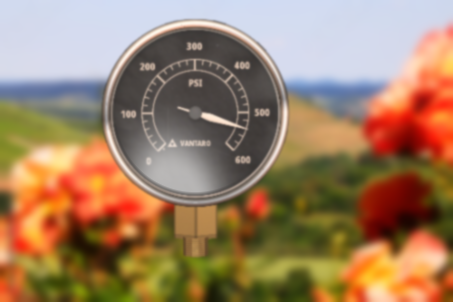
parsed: 540 psi
